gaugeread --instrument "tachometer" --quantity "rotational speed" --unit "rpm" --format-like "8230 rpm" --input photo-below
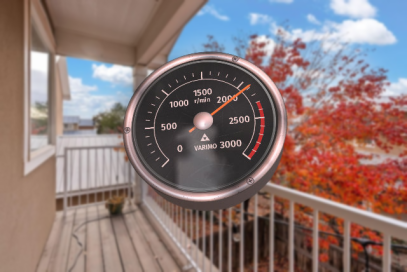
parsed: 2100 rpm
